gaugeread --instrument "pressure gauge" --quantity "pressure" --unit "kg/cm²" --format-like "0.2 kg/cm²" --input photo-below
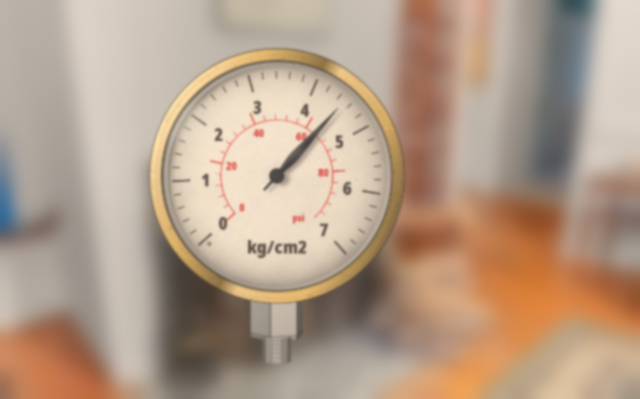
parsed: 4.5 kg/cm²
